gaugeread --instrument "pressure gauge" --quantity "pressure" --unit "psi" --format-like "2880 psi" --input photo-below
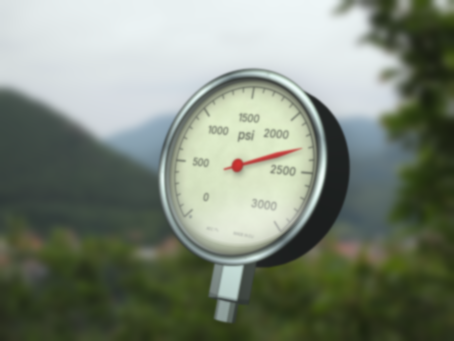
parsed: 2300 psi
